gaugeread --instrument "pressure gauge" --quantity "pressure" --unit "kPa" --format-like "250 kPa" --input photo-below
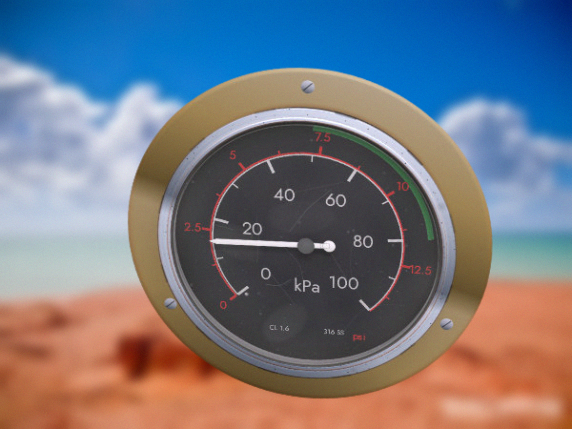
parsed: 15 kPa
